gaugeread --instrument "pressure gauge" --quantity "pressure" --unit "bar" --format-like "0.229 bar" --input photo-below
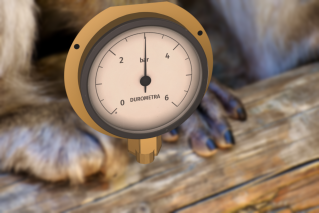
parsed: 3 bar
